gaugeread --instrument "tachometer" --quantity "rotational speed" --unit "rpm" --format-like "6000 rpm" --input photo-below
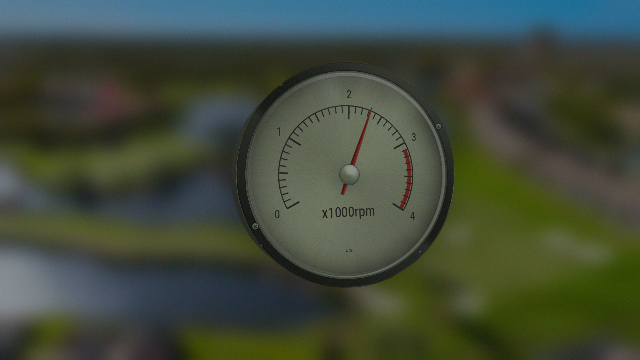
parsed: 2300 rpm
